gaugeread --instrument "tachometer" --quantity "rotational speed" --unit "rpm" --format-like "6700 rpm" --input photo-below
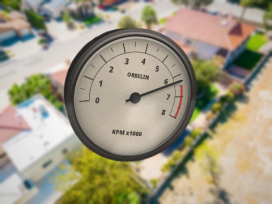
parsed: 6250 rpm
